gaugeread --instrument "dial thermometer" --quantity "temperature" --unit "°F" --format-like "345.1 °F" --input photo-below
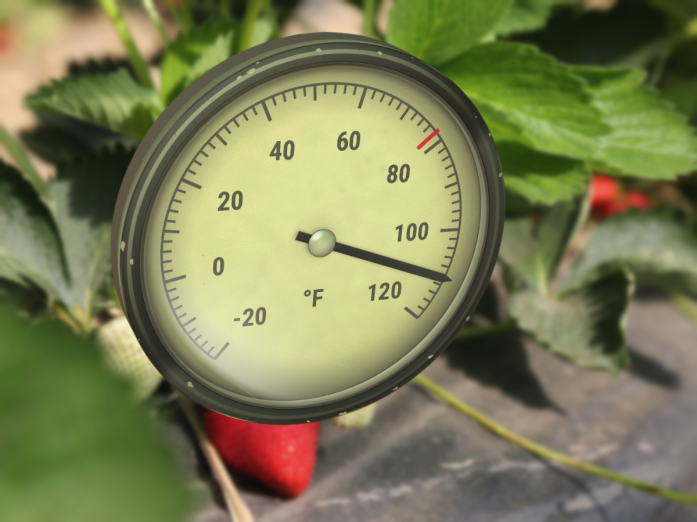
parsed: 110 °F
